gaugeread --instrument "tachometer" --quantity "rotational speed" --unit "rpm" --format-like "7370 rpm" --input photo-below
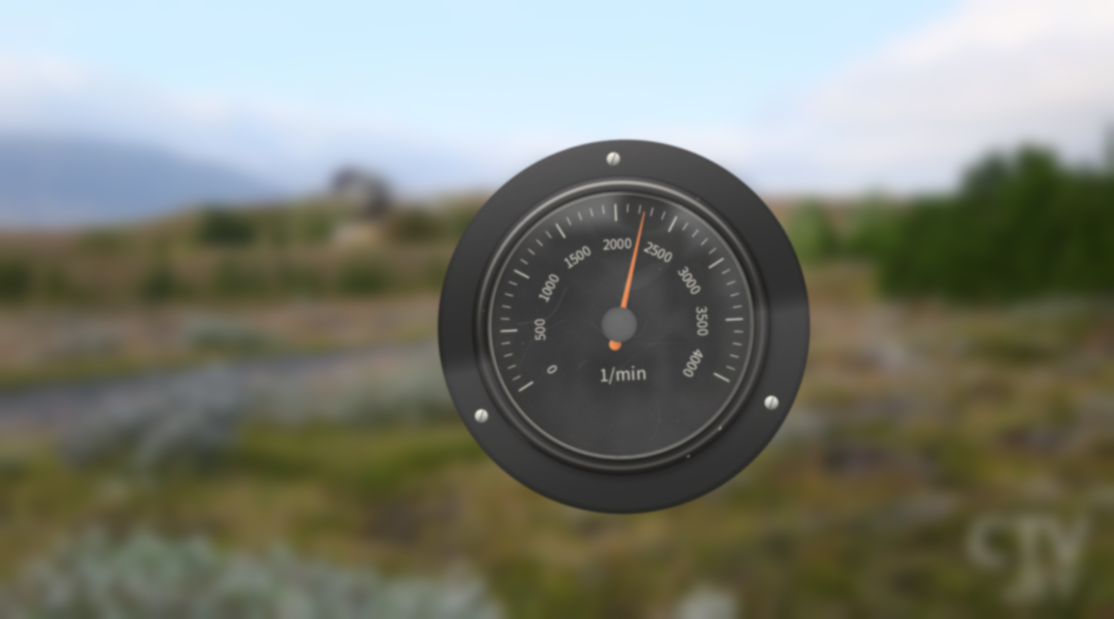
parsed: 2250 rpm
